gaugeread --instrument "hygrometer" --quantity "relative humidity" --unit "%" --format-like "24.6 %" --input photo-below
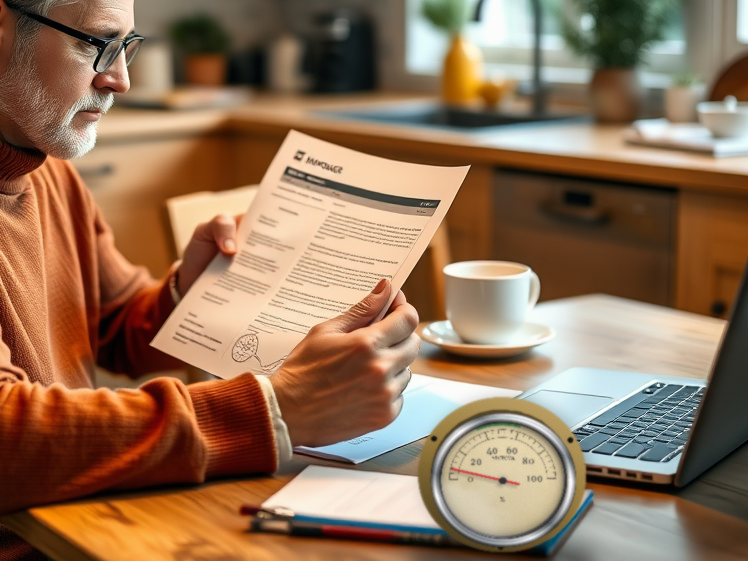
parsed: 8 %
